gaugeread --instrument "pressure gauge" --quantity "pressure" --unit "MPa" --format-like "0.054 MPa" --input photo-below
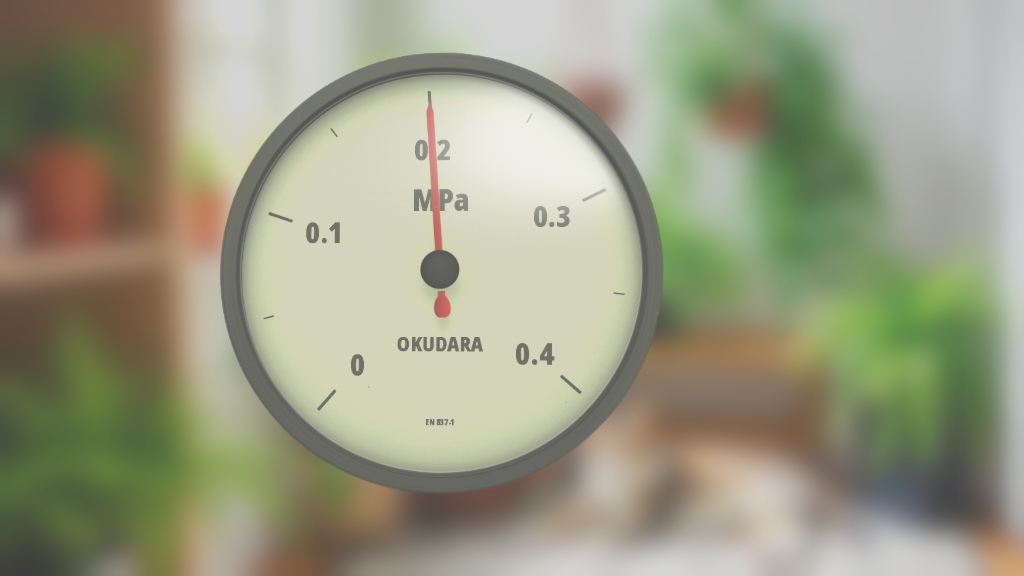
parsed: 0.2 MPa
